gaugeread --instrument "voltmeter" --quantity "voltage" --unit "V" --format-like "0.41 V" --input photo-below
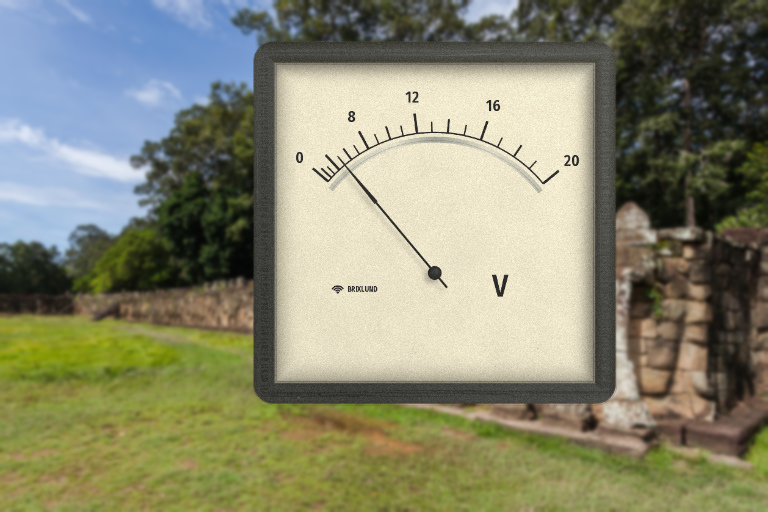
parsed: 5 V
